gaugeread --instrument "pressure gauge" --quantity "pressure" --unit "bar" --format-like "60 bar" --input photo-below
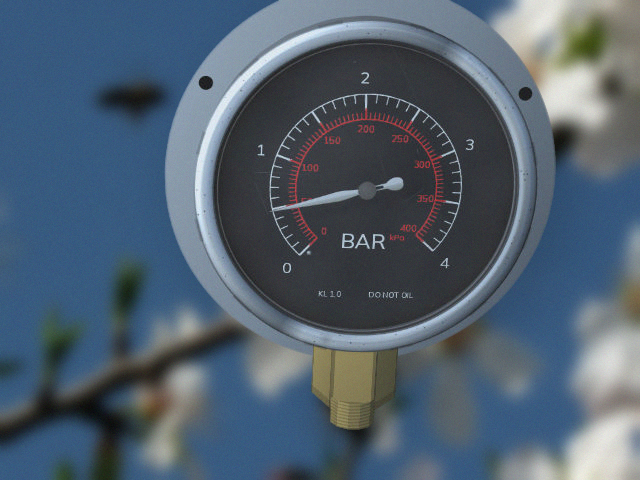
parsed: 0.5 bar
